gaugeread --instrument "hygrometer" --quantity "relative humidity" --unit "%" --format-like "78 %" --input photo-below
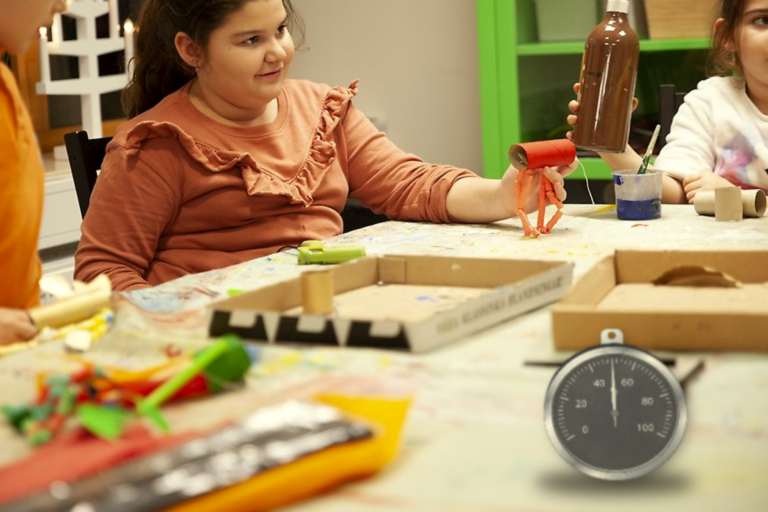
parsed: 50 %
